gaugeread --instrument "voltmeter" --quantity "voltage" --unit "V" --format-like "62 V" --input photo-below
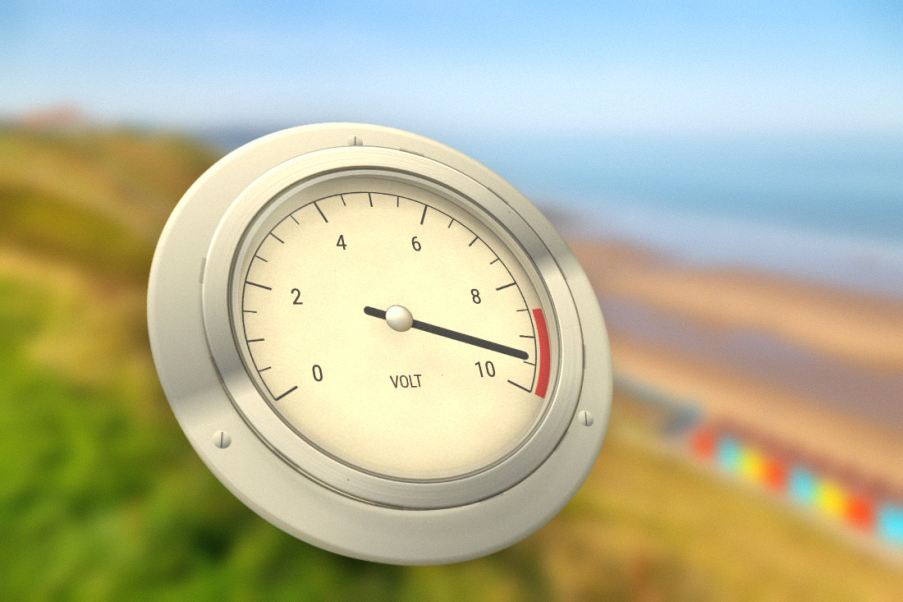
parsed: 9.5 V
